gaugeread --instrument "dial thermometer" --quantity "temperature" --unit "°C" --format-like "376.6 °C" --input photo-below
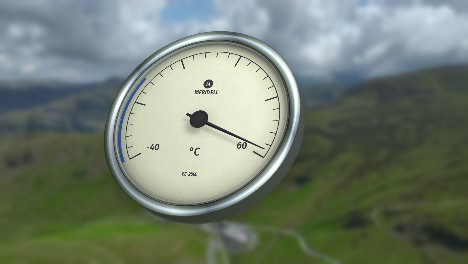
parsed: 58 °C
